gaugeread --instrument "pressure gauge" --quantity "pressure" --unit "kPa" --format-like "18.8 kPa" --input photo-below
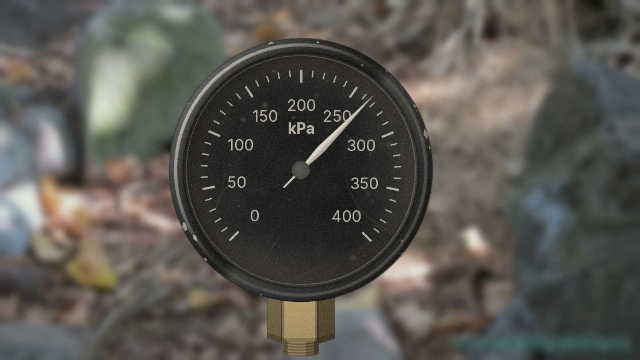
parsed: 265 kPa
